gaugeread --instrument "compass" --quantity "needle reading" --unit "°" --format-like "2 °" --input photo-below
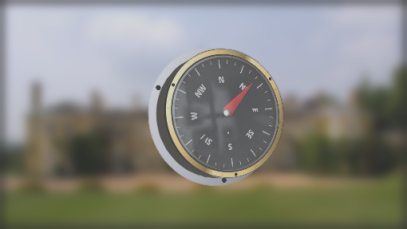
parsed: 50 °
